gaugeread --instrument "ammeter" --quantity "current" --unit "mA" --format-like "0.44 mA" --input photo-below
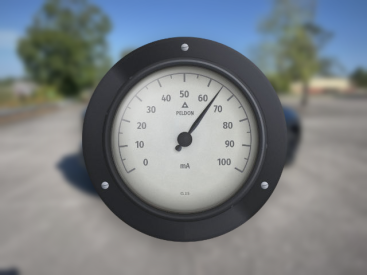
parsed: 65 mA
